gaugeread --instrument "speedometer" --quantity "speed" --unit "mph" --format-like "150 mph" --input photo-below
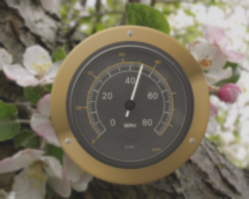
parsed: 45 mph
